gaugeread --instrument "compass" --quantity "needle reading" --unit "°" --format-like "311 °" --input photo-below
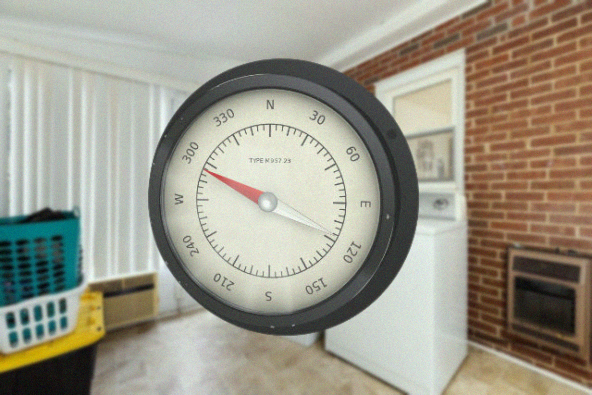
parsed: 295 °
